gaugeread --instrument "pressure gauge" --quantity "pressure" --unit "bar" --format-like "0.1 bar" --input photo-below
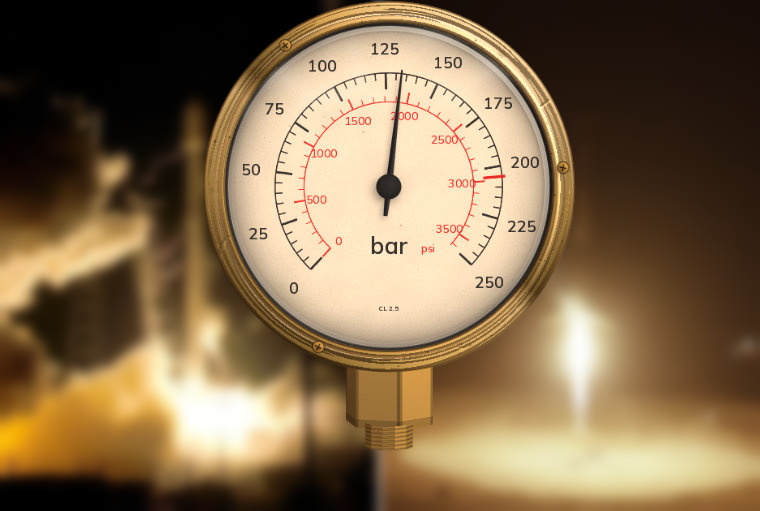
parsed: 132.5 bar
